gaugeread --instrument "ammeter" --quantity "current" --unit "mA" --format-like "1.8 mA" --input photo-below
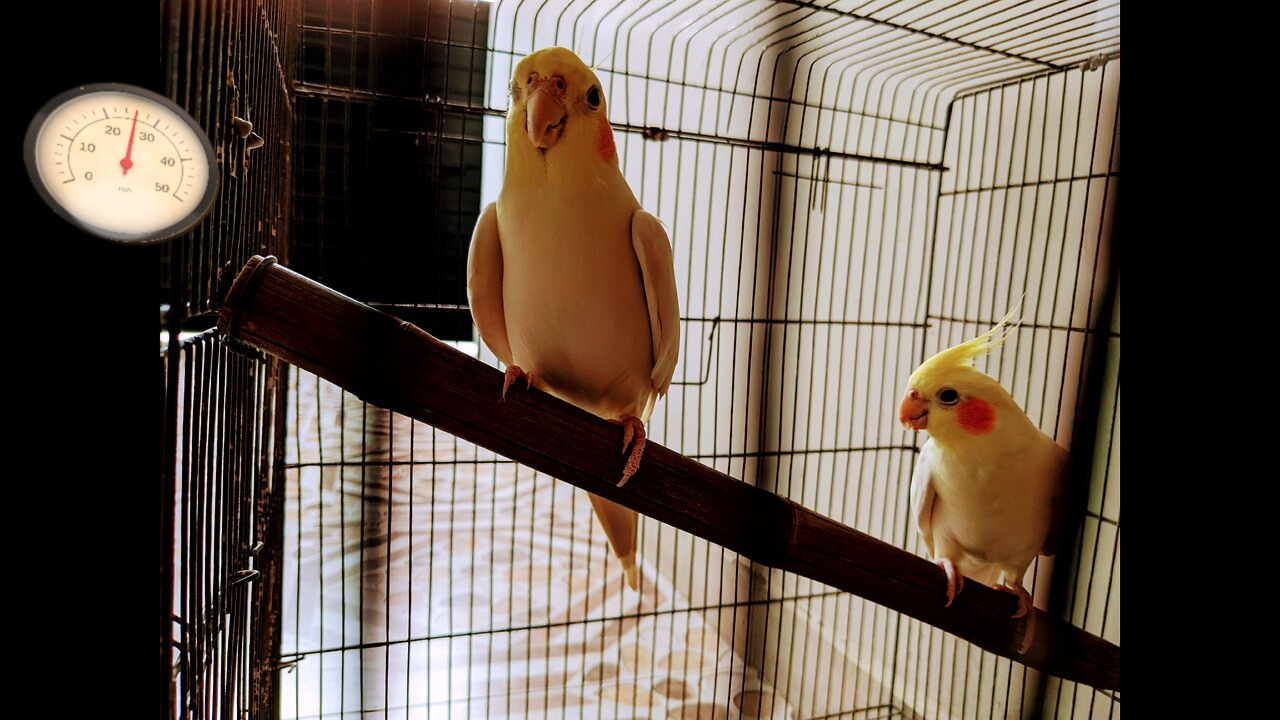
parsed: 26 mA
